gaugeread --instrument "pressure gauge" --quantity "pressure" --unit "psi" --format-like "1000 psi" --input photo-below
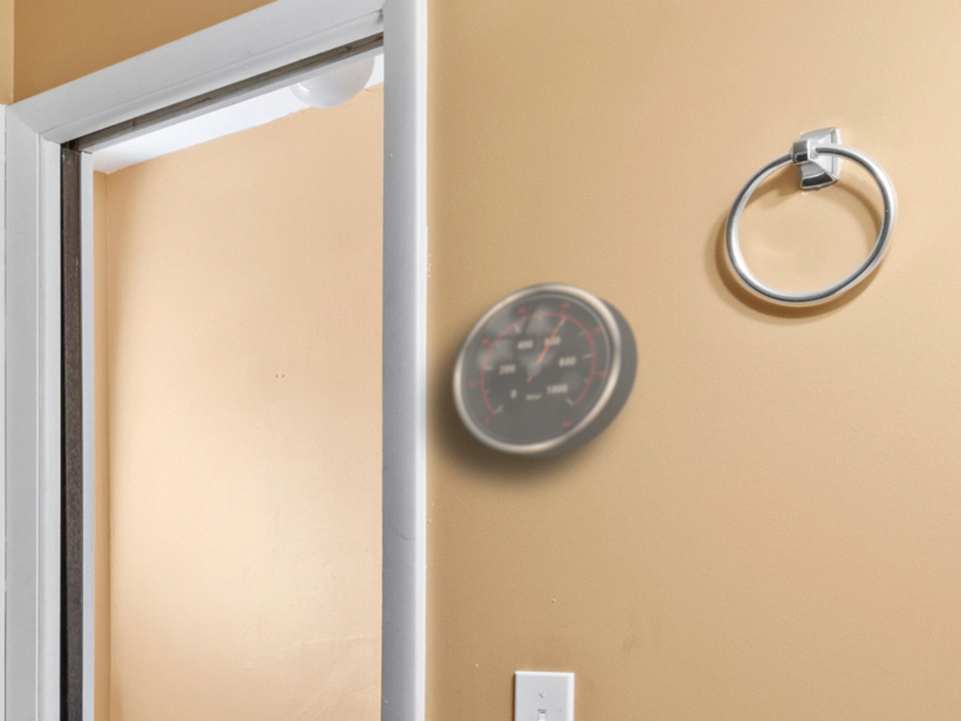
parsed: 600 psi
